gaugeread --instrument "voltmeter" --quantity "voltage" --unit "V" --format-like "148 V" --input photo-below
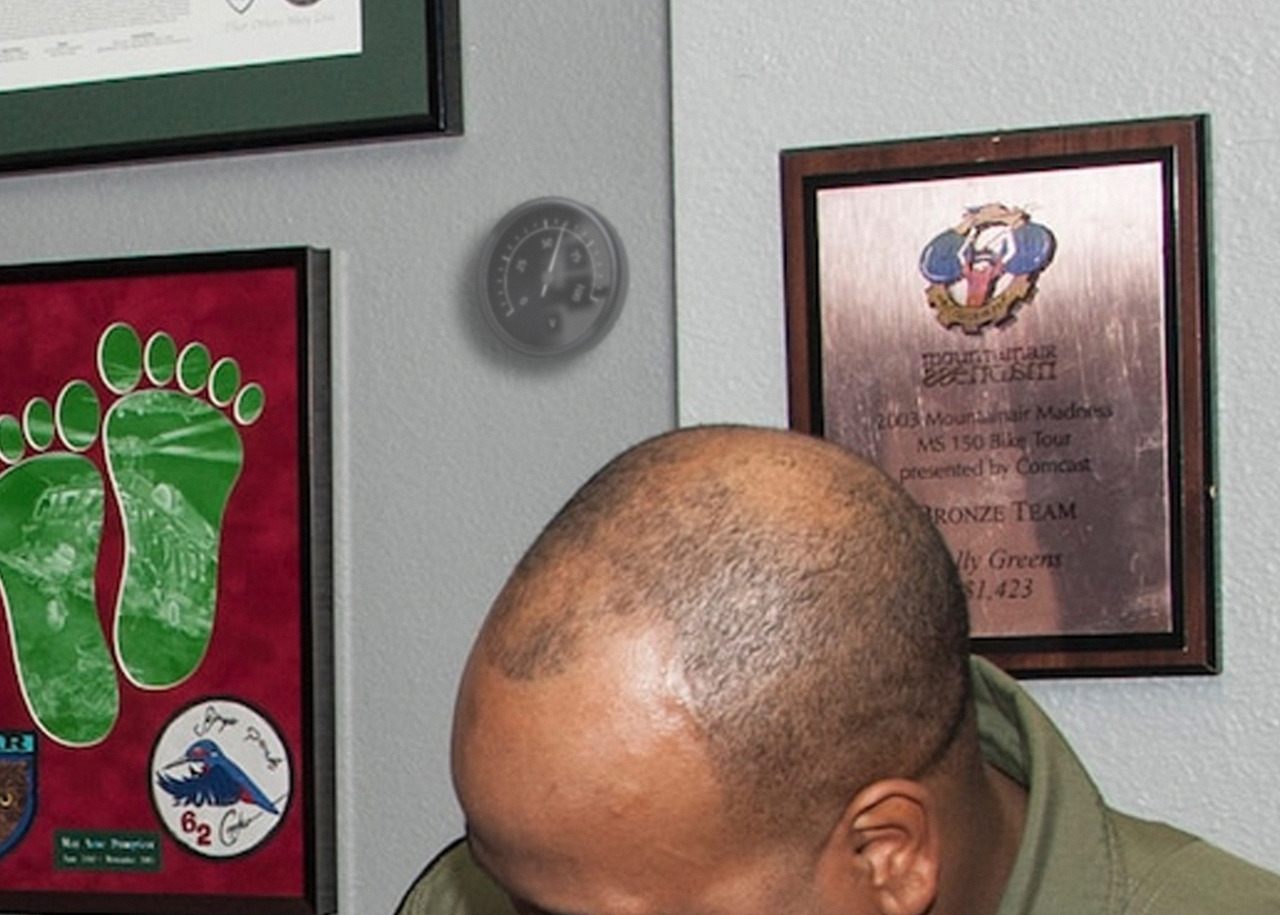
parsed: 60 V
